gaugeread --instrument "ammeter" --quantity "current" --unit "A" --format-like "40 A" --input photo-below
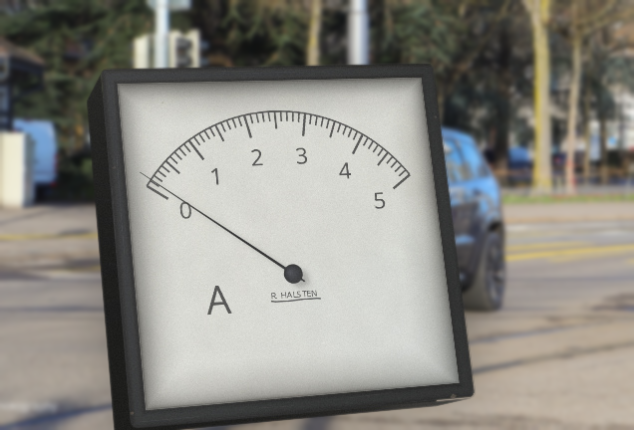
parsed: 0.1 A
